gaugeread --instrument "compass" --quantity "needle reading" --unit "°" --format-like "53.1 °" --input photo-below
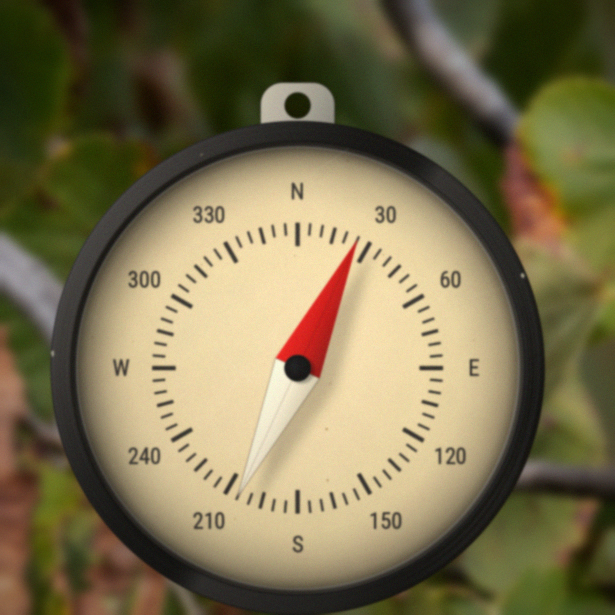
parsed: 25 °
